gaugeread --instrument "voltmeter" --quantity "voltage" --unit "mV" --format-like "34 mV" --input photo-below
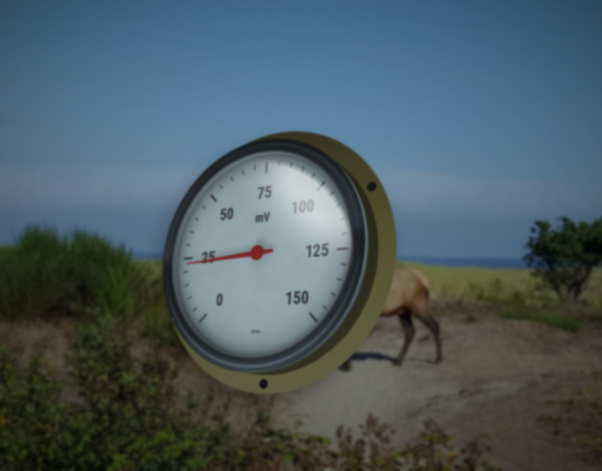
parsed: 22.5 mV
